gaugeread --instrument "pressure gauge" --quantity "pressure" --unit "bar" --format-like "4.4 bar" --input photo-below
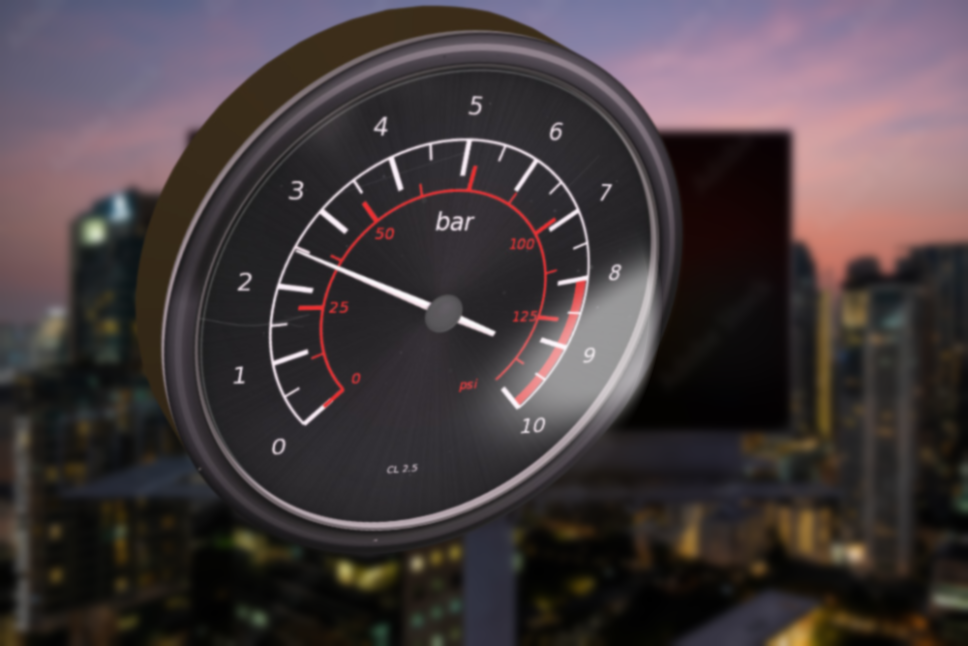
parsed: 2.5 bar
